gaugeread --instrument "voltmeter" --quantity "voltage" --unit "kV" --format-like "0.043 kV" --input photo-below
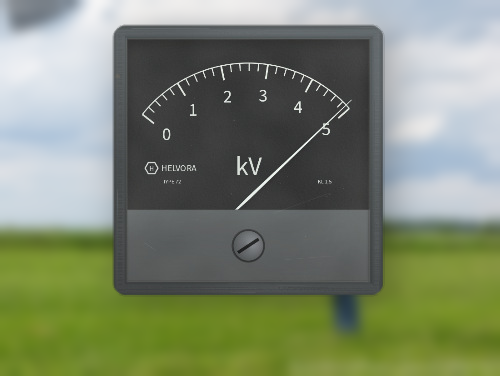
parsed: 4.9 kV
